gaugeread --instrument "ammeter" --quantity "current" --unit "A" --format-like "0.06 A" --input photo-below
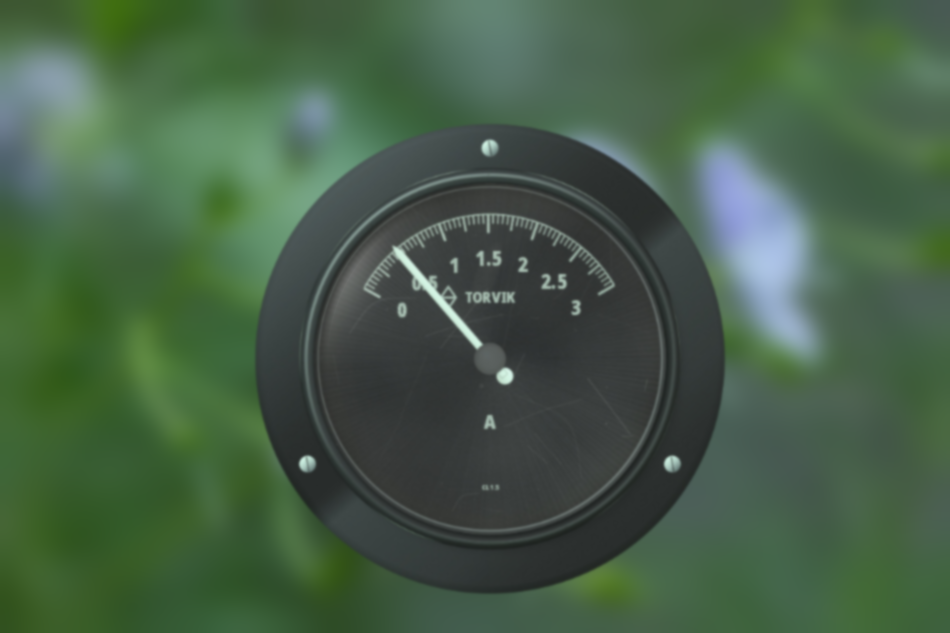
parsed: 0.5 A
